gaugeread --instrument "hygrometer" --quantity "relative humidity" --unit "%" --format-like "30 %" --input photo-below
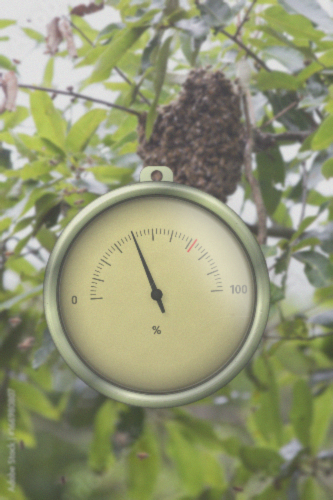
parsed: 40 %
